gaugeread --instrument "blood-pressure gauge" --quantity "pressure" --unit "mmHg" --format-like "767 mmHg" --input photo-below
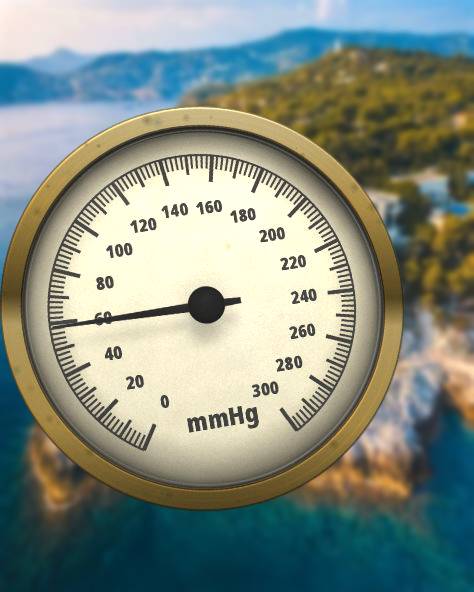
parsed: 58 mmHg
